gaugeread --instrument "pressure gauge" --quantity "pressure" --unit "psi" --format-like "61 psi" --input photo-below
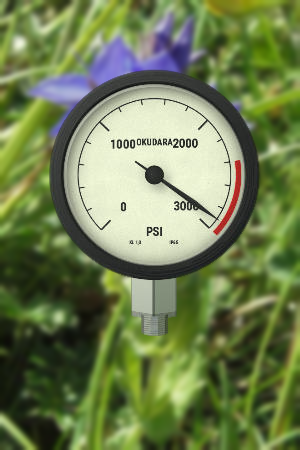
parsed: 2900 psi
